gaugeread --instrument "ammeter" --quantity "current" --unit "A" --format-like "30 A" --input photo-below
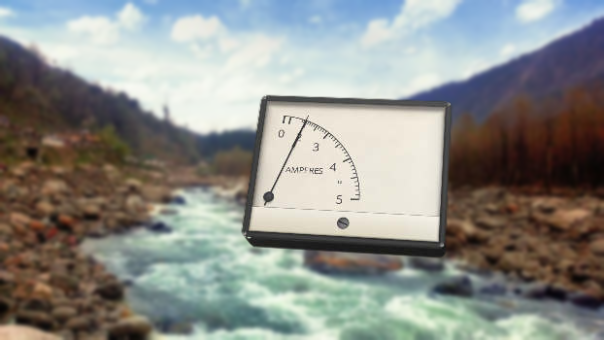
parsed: 2 A
